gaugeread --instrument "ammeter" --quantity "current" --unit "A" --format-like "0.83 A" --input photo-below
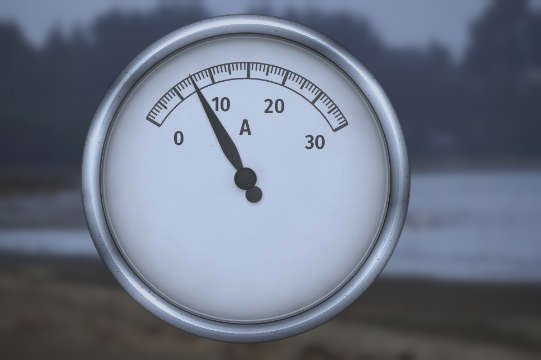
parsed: 7.5 A
